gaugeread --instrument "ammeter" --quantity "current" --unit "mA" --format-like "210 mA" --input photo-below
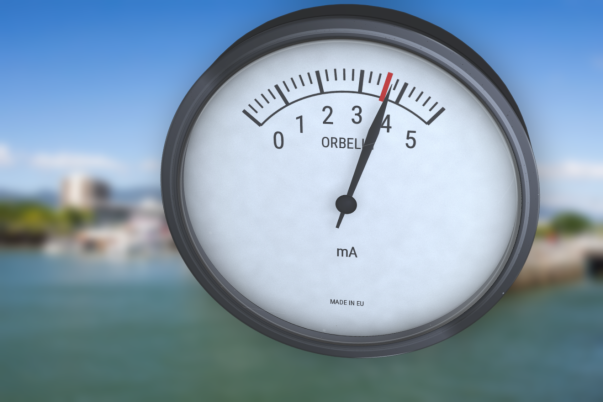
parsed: 3.7 mA
